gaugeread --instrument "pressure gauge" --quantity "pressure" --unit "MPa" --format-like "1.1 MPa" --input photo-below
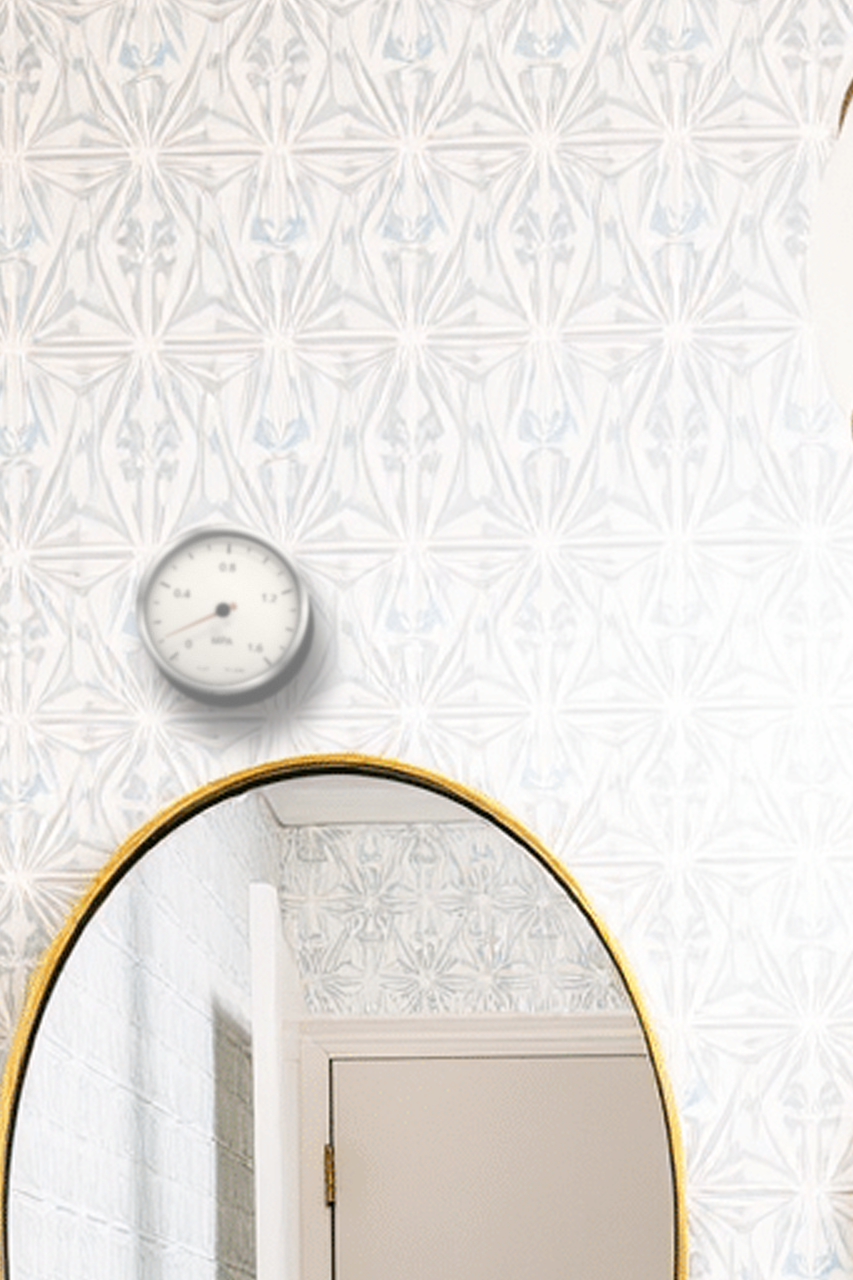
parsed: 0.1 MPa
